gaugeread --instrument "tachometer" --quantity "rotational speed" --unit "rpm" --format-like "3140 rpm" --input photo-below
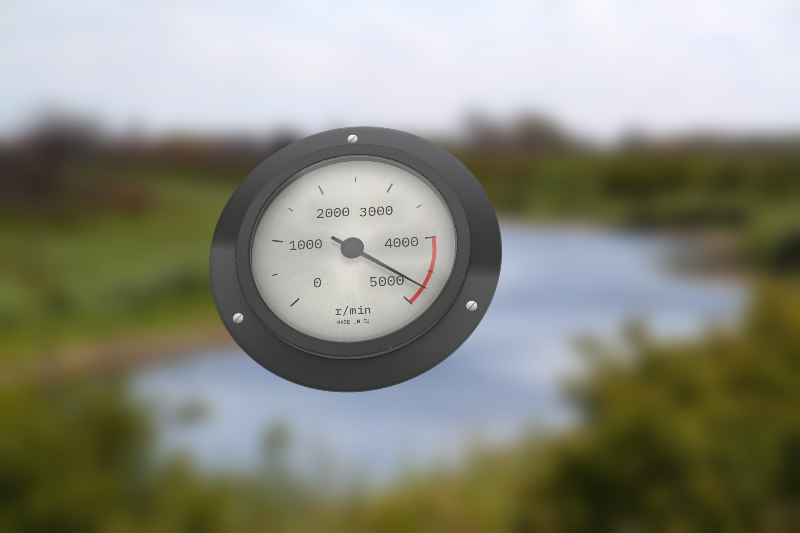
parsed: 4750 rpm
